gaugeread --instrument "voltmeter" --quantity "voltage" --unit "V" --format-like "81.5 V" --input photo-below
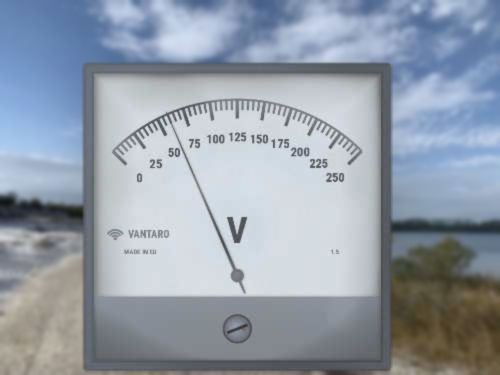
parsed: 60 V
